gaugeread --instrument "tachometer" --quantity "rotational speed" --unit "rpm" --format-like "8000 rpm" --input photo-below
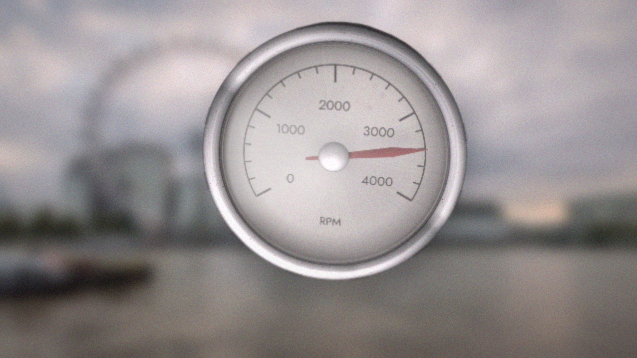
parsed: 3400 rpm
